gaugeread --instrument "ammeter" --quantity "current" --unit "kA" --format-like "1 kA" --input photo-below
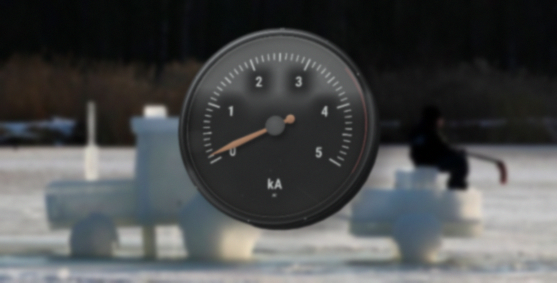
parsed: 0.1 kA
